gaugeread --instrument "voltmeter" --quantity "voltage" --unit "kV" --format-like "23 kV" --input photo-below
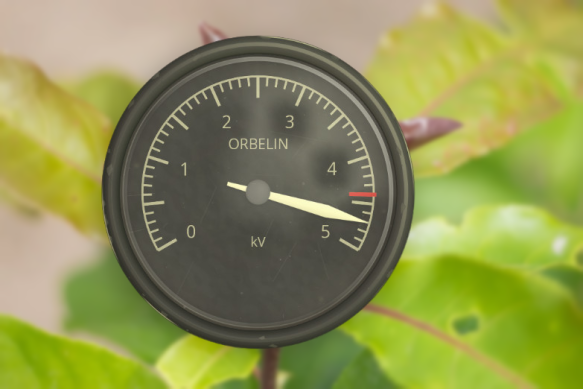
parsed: 4.7 kV
